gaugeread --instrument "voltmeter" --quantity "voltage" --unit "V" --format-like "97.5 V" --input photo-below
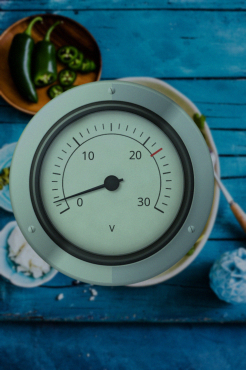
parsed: 1.5 V
